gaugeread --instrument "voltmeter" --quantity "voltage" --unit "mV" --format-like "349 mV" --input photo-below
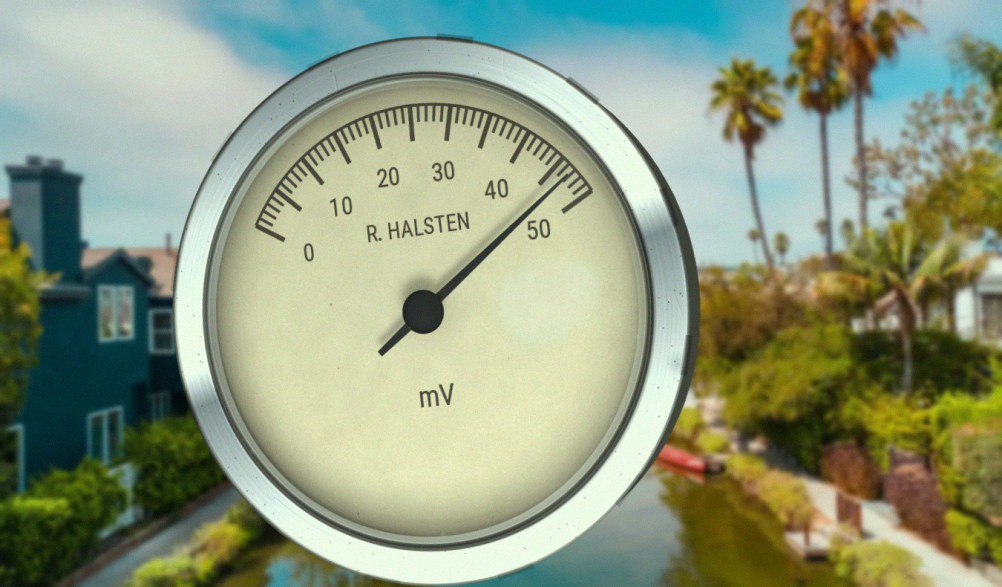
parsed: 47 mV
